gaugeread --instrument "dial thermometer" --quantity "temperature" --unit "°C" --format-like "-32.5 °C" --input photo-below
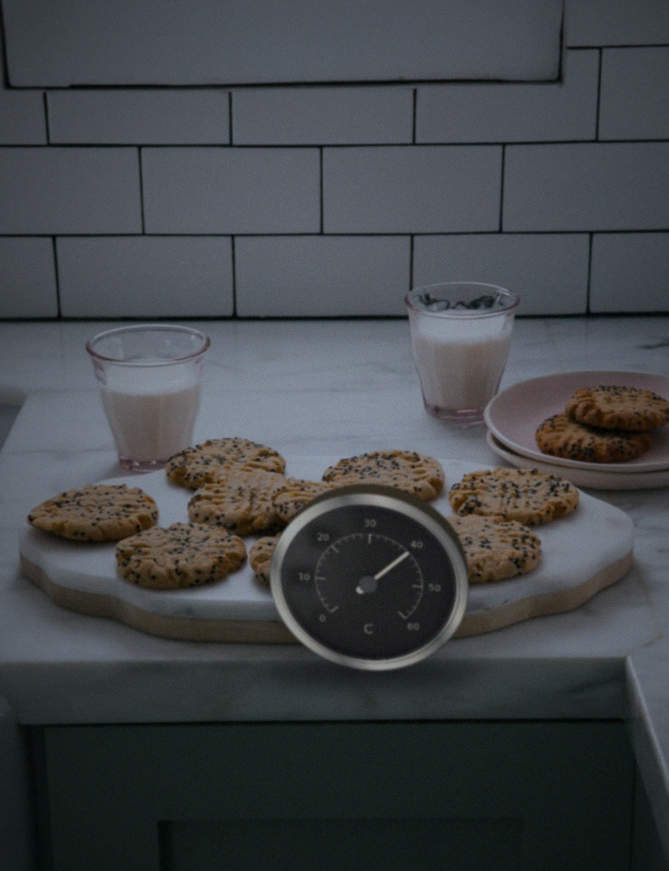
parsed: 40 °C
